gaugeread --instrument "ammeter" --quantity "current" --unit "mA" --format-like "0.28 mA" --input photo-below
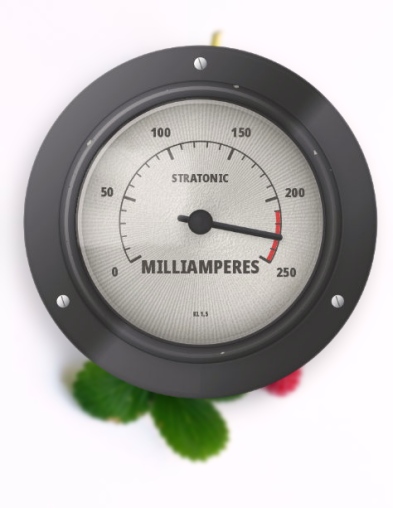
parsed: 230 mA
